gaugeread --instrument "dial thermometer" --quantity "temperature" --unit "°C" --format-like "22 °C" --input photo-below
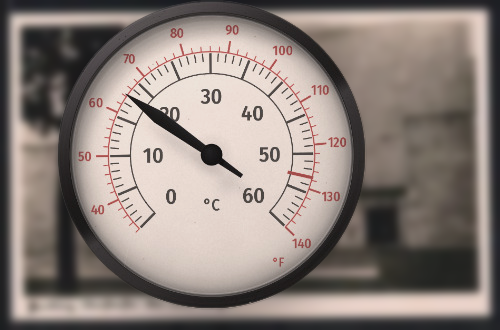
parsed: 18 °C
